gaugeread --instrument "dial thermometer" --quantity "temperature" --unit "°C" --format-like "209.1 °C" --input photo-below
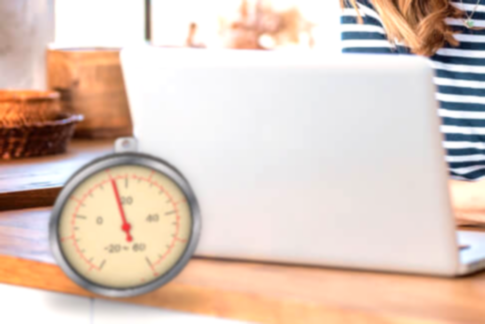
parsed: 16 °C
